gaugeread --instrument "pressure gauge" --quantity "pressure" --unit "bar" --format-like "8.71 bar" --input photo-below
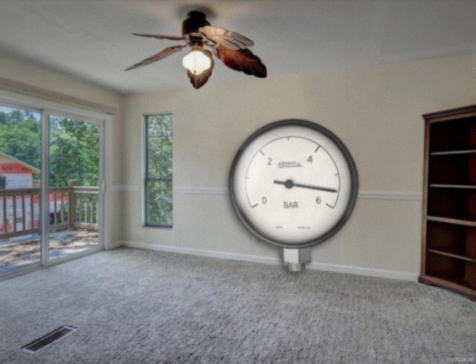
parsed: 5.5 bar
